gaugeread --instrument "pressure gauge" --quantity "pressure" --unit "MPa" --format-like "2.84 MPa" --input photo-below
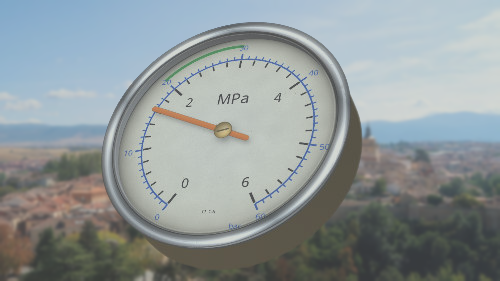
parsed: 1.6 MPa
